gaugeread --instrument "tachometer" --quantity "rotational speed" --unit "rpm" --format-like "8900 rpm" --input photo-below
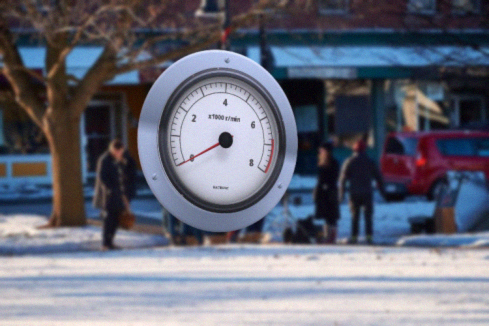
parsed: 0 rpm
